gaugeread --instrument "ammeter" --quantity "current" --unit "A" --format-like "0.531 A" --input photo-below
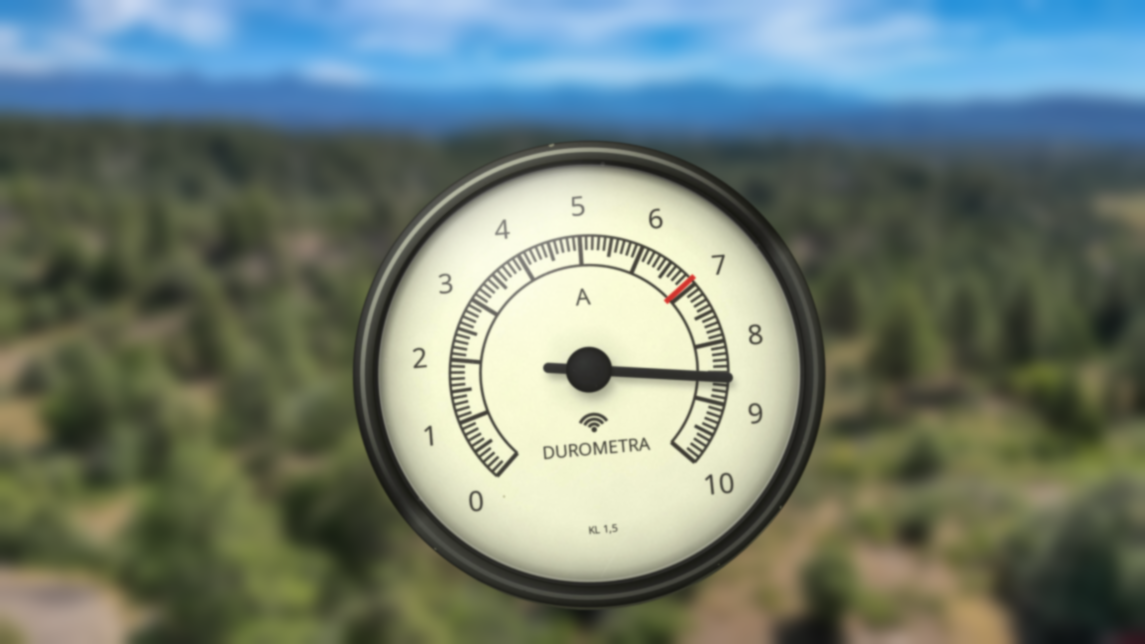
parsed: 8.6 A
